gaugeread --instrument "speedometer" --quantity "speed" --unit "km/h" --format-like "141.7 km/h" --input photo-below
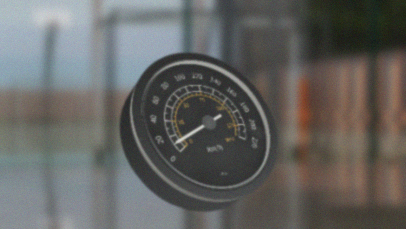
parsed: 10 km/h
